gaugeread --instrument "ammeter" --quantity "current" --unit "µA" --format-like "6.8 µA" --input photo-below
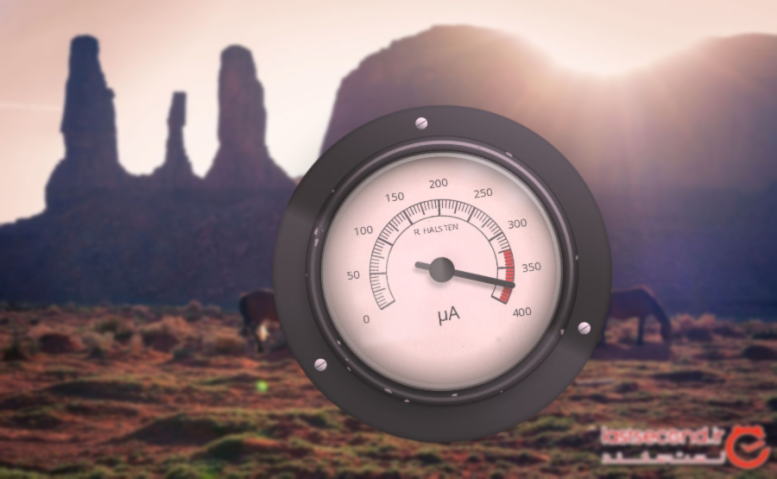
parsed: 375 µA
